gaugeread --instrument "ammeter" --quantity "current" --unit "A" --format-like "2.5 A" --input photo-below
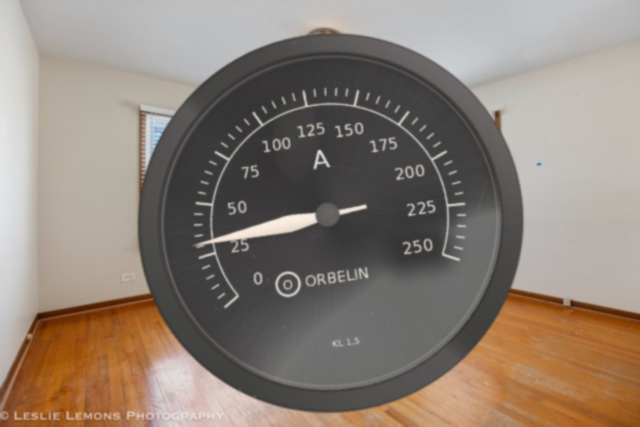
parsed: 30 A
